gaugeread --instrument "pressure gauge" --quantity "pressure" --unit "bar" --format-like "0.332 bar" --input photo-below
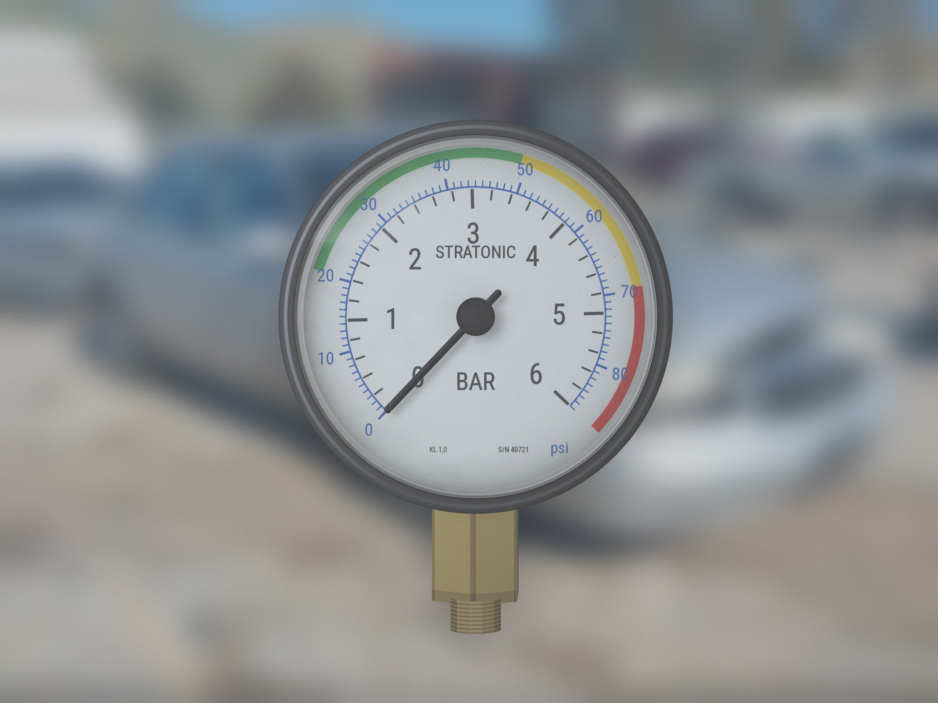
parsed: 0 bar
